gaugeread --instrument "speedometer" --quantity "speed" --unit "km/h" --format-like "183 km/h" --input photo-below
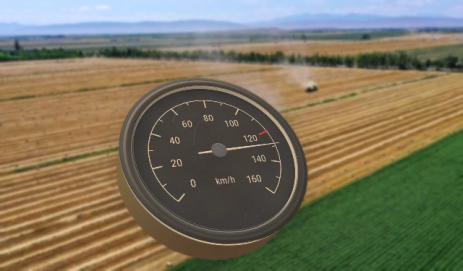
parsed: 130 km/h
